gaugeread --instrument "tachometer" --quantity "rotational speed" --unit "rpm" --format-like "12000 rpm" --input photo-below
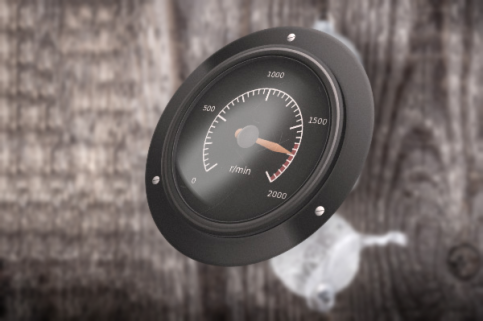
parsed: 1750 rpm
